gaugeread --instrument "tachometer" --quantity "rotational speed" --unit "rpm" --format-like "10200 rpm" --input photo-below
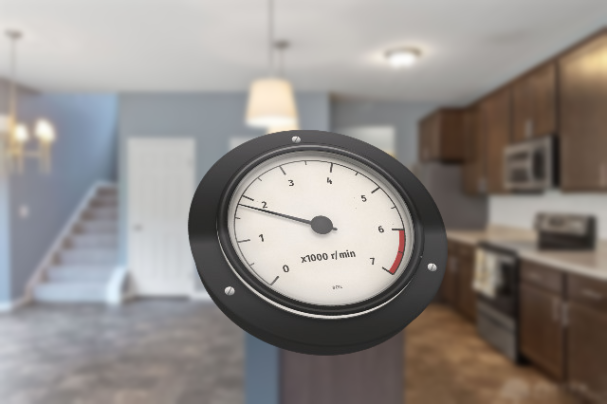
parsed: 1750 rpm
